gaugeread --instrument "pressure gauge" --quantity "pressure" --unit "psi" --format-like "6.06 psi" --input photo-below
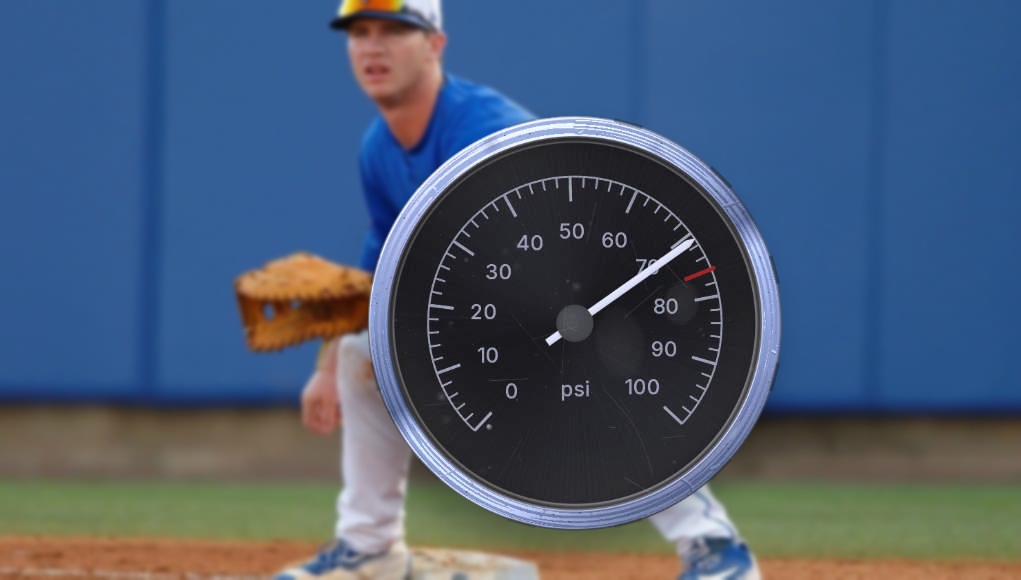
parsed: 71 psi
